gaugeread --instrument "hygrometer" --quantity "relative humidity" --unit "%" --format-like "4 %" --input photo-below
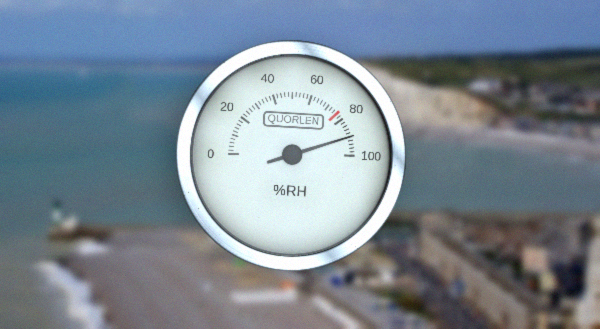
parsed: 90 %
